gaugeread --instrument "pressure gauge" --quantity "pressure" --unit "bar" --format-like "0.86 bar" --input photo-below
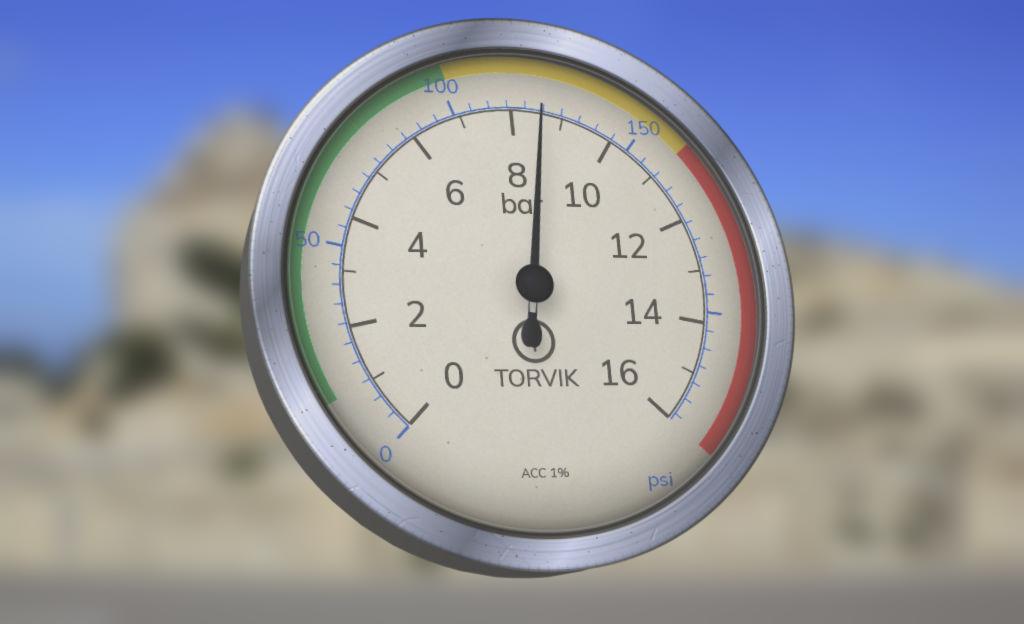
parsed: 8.5 bar
